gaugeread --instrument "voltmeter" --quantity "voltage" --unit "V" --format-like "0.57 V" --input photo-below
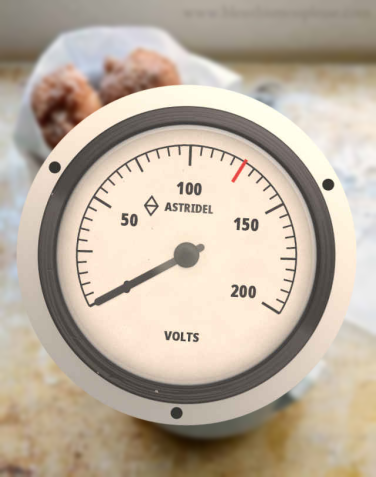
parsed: 0 V
